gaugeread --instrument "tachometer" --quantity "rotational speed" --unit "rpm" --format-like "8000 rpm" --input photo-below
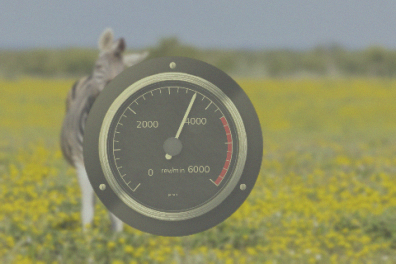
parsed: 3600 rpm
